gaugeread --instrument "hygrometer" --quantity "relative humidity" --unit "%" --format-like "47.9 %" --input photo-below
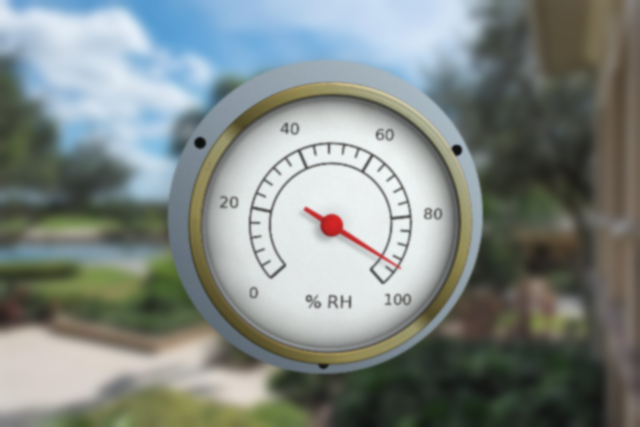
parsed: 94 %
